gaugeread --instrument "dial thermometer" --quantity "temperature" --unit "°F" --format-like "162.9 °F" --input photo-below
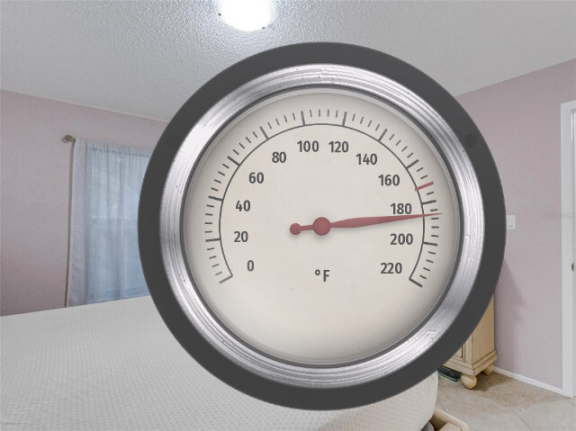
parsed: 186 °F
